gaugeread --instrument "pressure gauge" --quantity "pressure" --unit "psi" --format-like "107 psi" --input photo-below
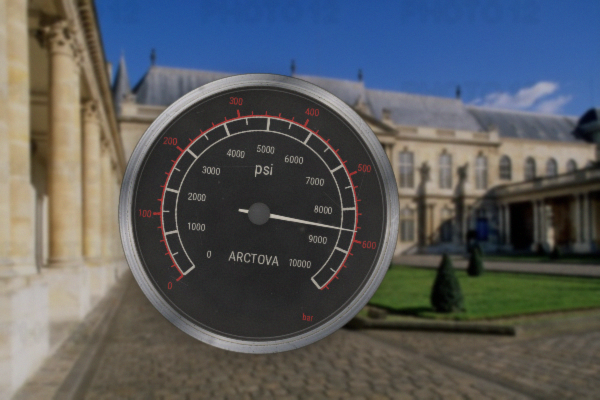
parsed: 8500 psi
